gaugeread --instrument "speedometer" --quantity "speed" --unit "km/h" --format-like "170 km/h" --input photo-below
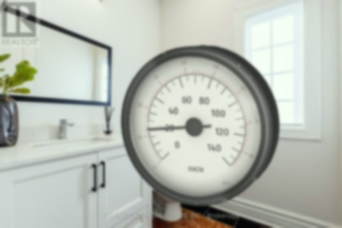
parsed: 20 km/h
